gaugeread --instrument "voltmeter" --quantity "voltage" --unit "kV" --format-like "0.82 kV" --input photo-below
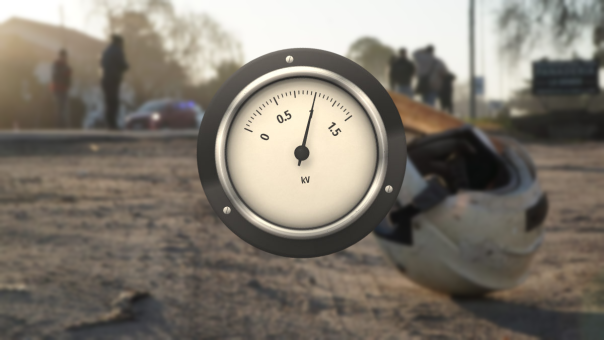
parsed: 1 kV
